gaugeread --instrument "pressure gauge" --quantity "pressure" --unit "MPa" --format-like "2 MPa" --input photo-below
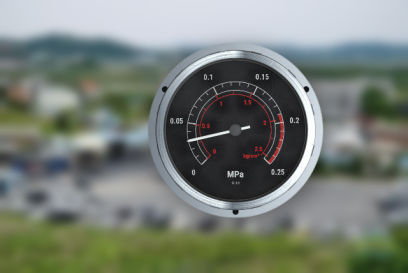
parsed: 0.03 MPa
